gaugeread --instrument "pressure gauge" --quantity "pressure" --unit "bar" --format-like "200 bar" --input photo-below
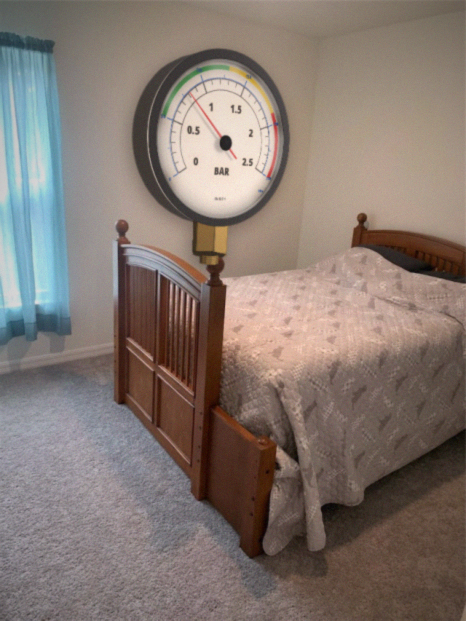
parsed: 0.8 bar
